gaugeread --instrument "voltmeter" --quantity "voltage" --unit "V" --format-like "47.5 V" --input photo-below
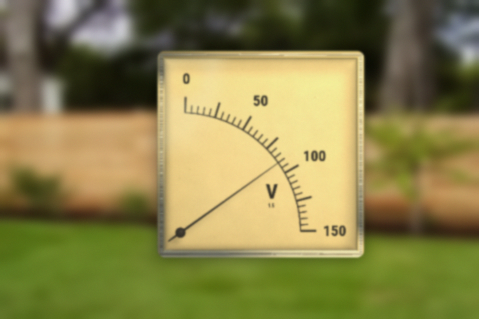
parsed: 90 V
